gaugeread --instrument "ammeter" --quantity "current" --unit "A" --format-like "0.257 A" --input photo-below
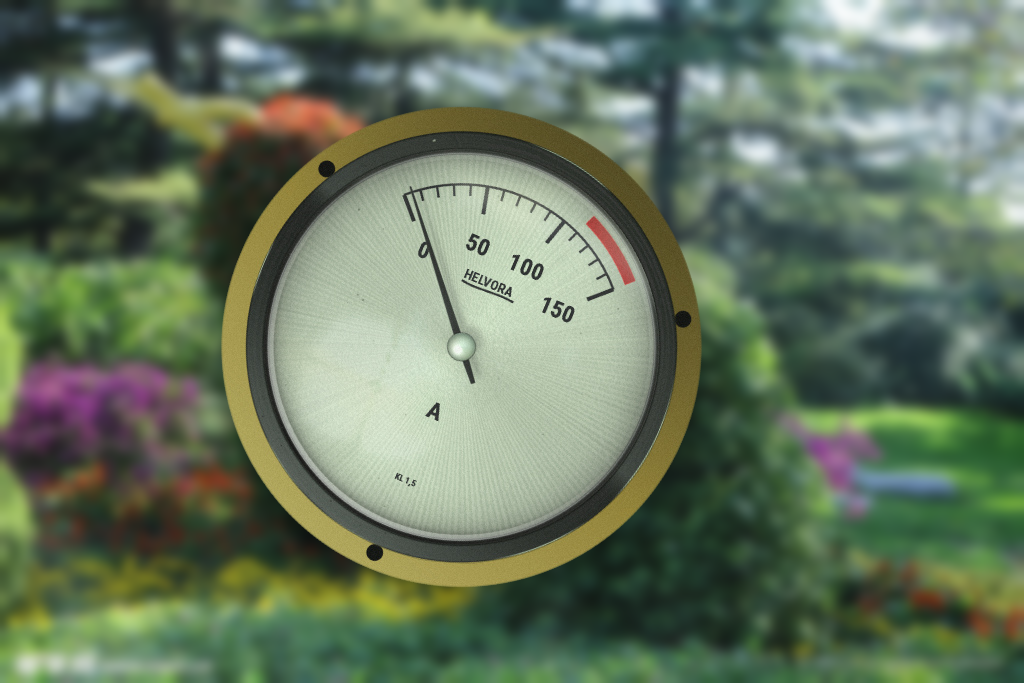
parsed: 5 A
